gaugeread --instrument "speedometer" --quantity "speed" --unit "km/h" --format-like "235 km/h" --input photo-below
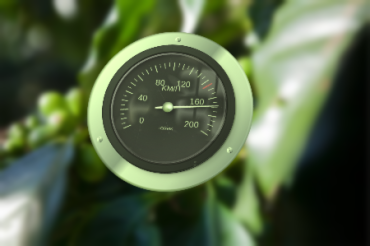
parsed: 170 km/h
